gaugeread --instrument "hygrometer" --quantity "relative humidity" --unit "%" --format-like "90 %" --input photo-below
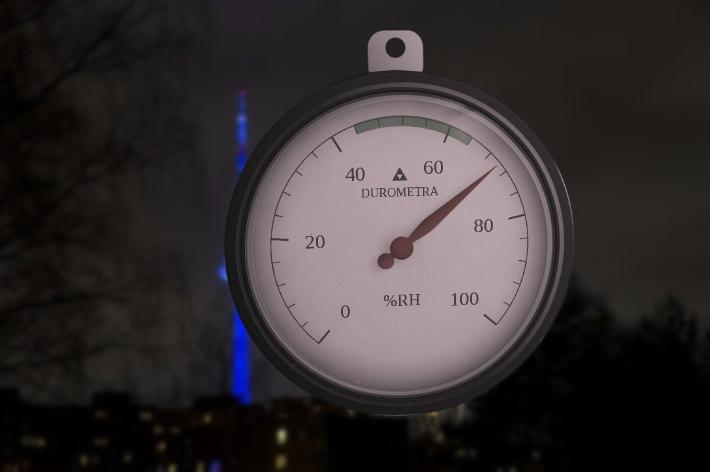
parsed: 70 %
